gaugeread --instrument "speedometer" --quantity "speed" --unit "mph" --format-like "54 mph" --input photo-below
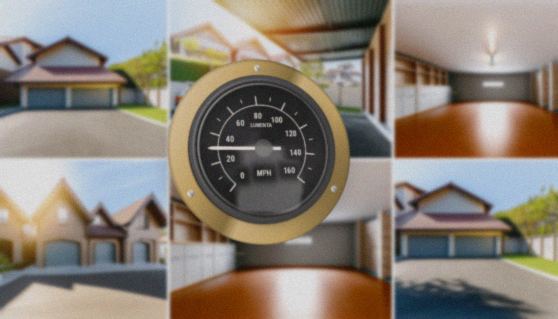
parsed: 30 mph
